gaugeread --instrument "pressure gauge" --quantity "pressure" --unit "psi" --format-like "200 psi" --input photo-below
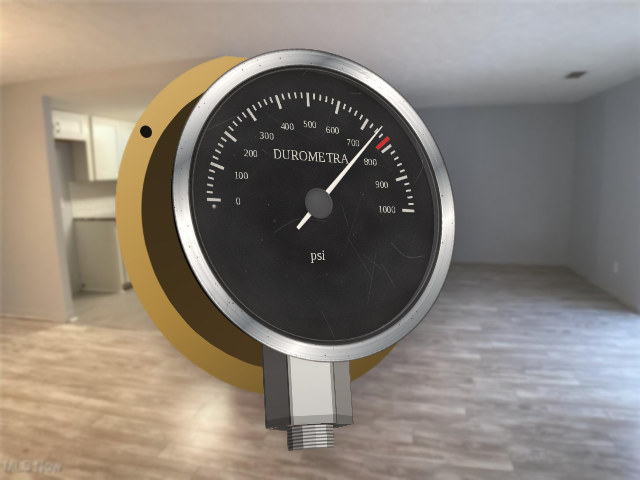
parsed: 740 psi
